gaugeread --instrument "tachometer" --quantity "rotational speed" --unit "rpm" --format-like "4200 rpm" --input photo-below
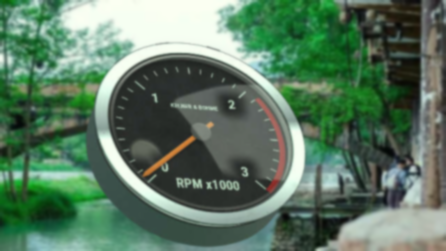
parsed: 50 rpm
